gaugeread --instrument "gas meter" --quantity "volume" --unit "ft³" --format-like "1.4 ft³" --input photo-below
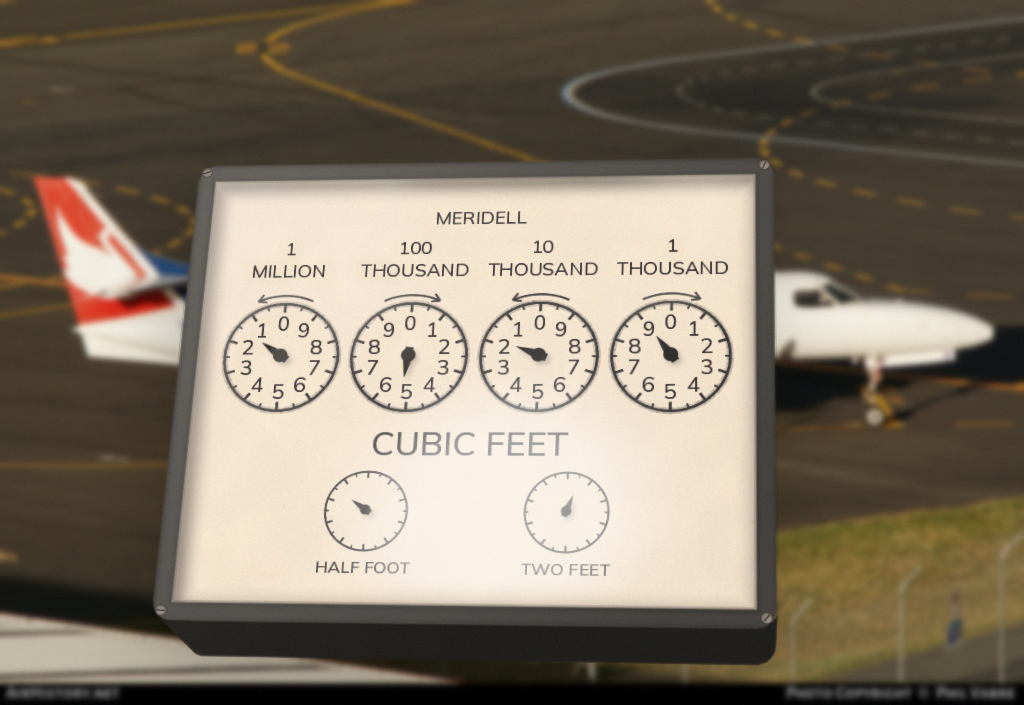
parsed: 151900 ft³
